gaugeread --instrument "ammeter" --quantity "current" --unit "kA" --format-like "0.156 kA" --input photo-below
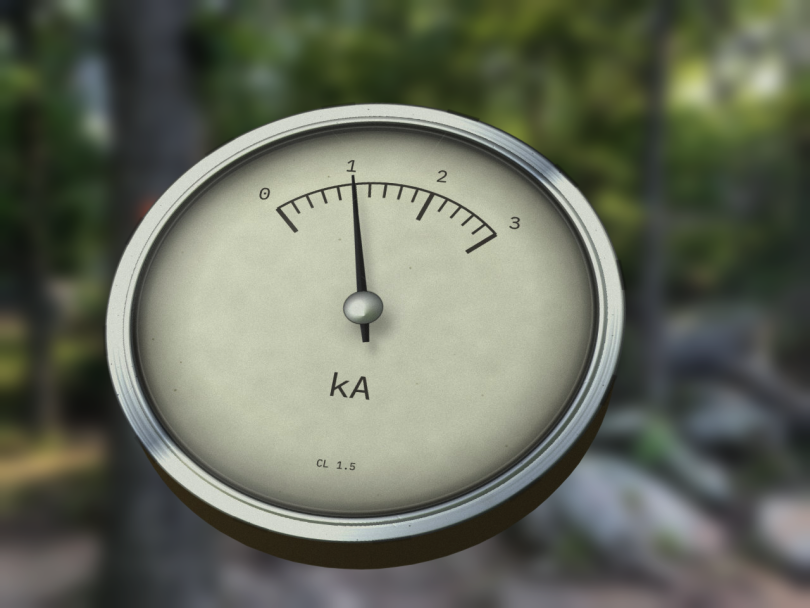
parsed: 1 kA
